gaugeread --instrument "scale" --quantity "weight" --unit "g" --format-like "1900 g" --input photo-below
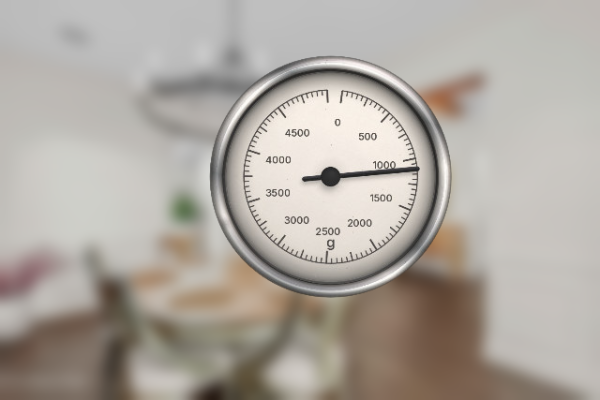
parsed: 1100 g
